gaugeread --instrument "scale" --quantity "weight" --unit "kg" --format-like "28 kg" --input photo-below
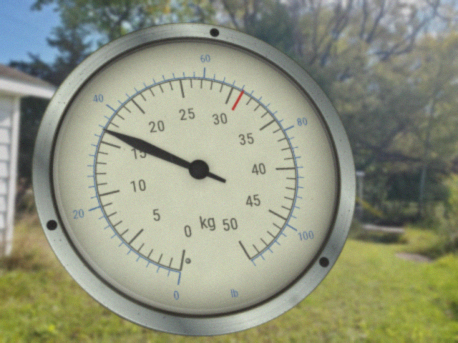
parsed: 16 kg
